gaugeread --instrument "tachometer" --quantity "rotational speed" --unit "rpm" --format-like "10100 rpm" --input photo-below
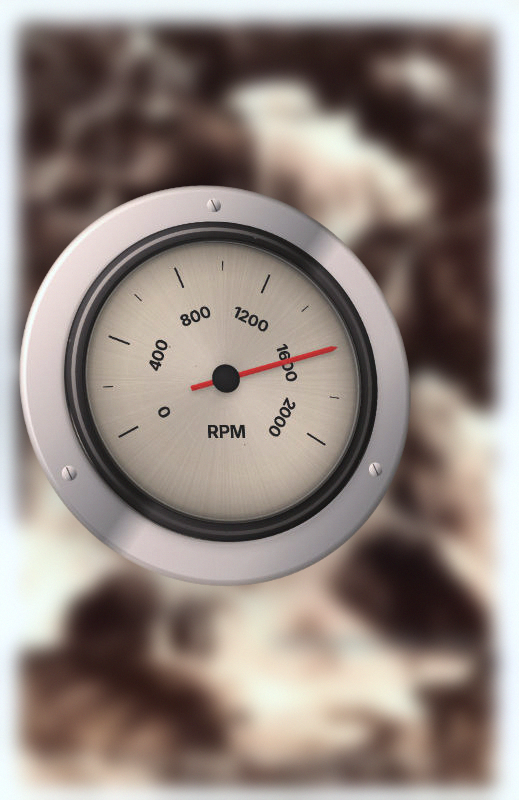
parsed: 1600 rpm
